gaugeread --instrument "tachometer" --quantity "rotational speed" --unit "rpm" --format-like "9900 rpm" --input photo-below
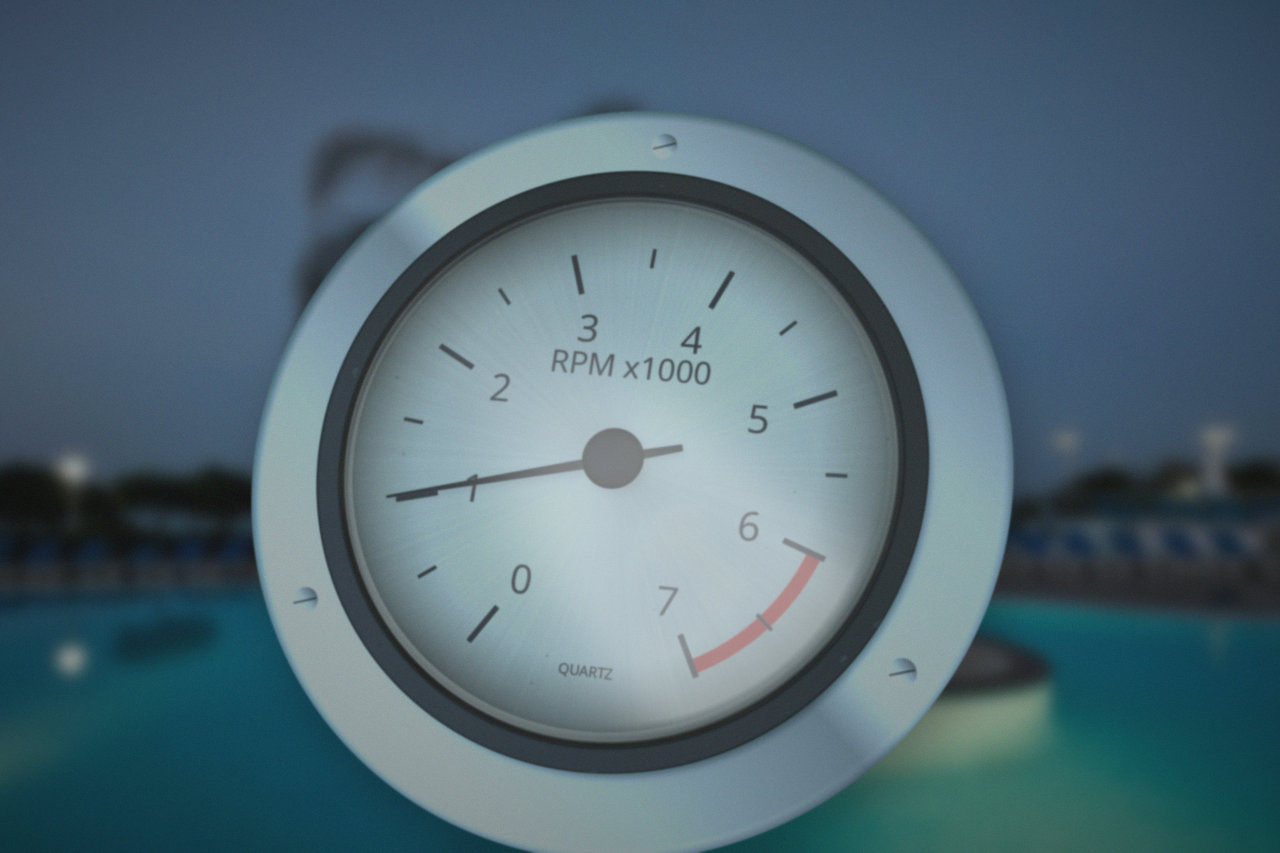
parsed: 1000 rpm
